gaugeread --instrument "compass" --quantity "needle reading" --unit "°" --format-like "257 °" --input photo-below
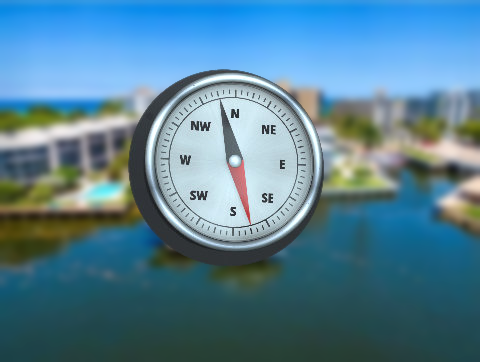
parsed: 165 °
